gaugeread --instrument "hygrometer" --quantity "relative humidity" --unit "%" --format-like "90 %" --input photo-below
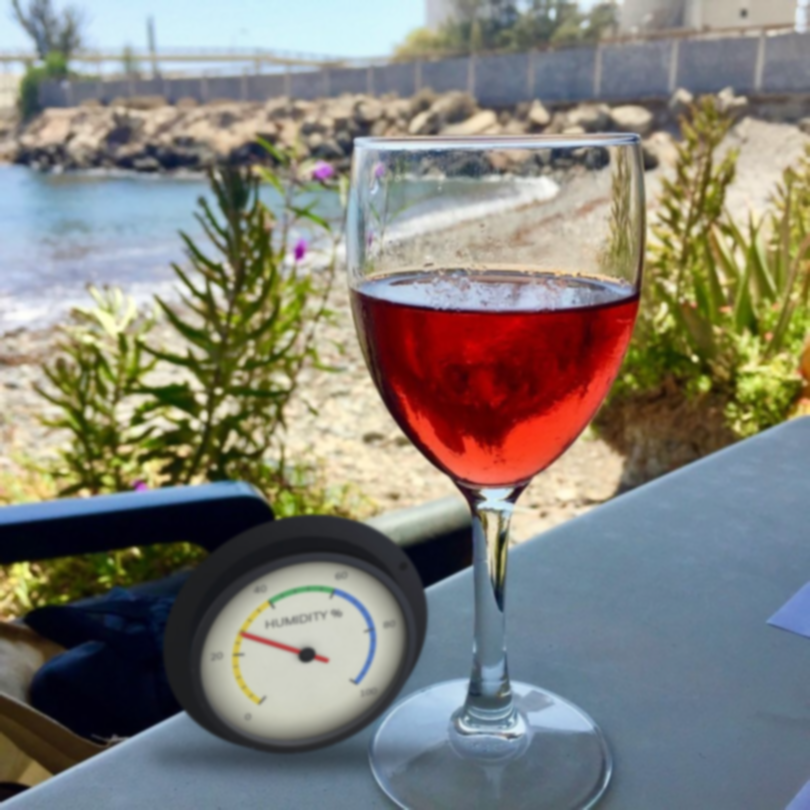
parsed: 28 %
